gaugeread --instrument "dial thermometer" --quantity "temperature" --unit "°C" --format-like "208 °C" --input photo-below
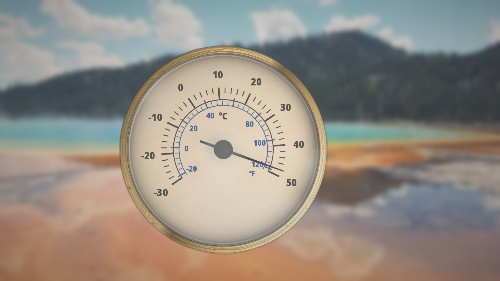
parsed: 48 °C
